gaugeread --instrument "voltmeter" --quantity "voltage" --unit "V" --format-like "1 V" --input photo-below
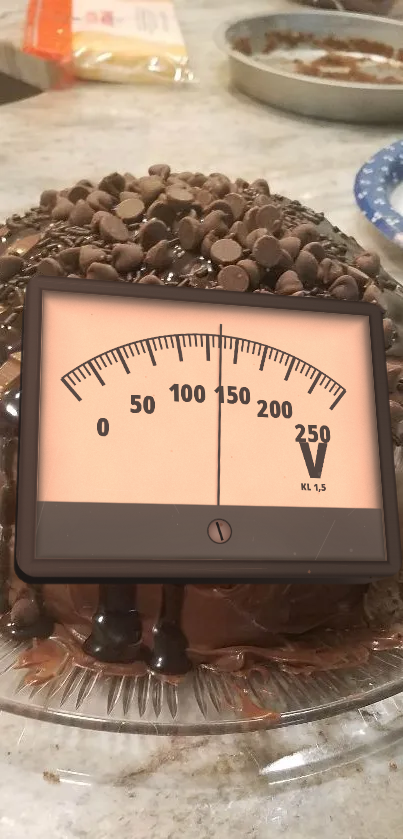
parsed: 135 V
